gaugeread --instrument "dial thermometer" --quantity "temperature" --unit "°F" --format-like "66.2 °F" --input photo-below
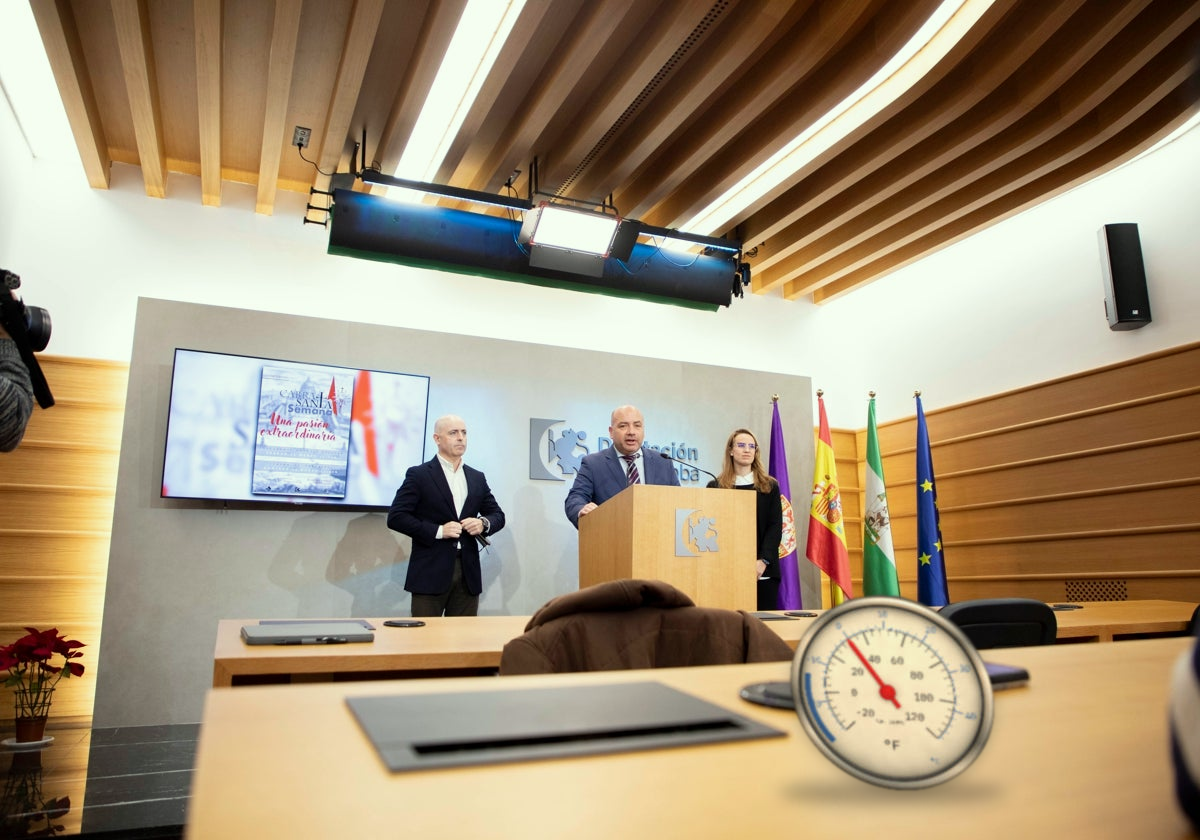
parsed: 32 °F
